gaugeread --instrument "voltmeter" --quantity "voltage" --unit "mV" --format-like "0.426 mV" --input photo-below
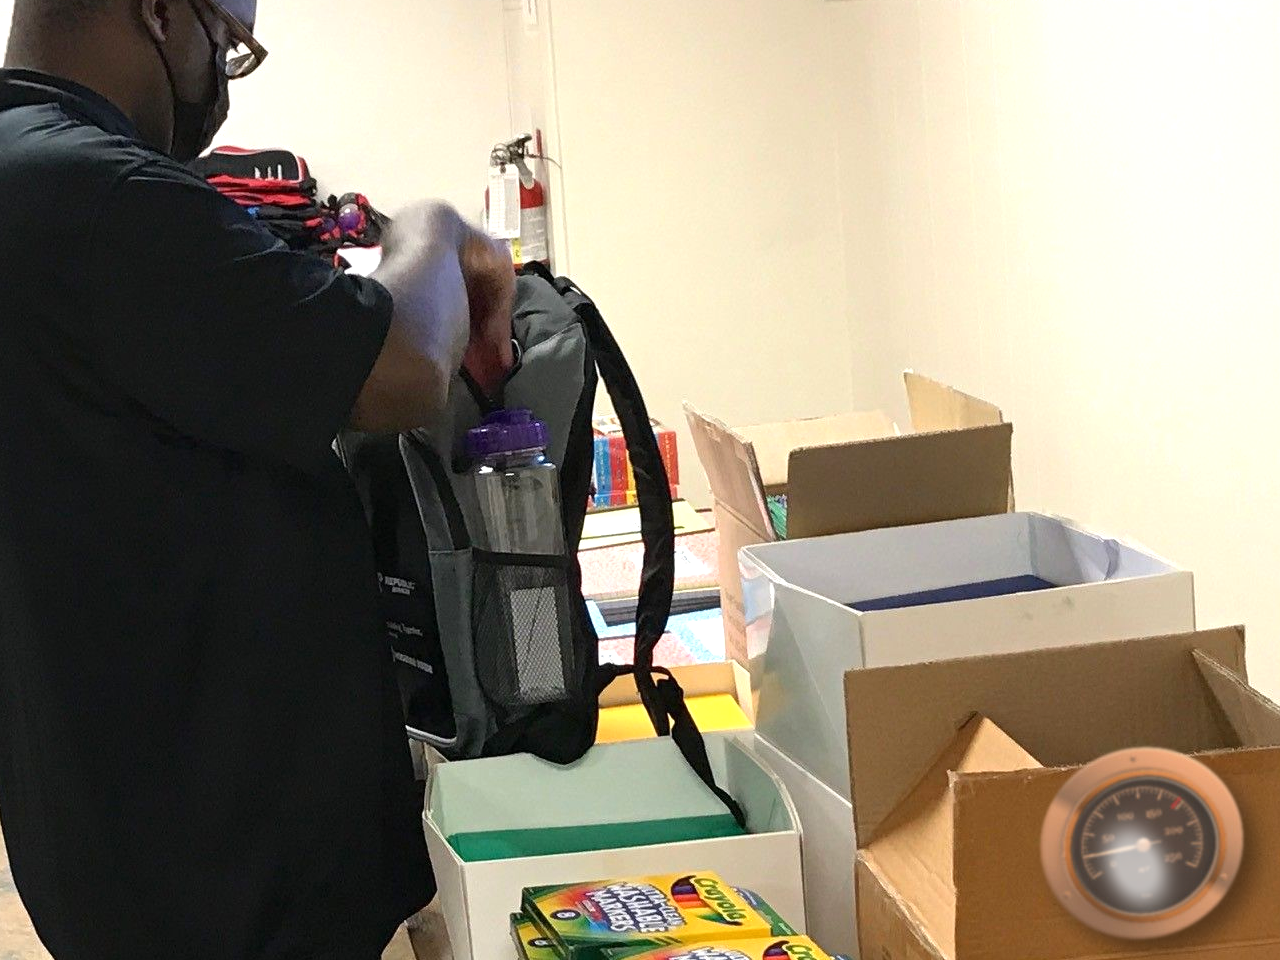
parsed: 25 mV
